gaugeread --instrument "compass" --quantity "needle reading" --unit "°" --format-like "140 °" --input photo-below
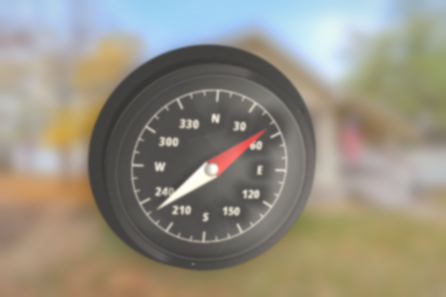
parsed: 50 °
